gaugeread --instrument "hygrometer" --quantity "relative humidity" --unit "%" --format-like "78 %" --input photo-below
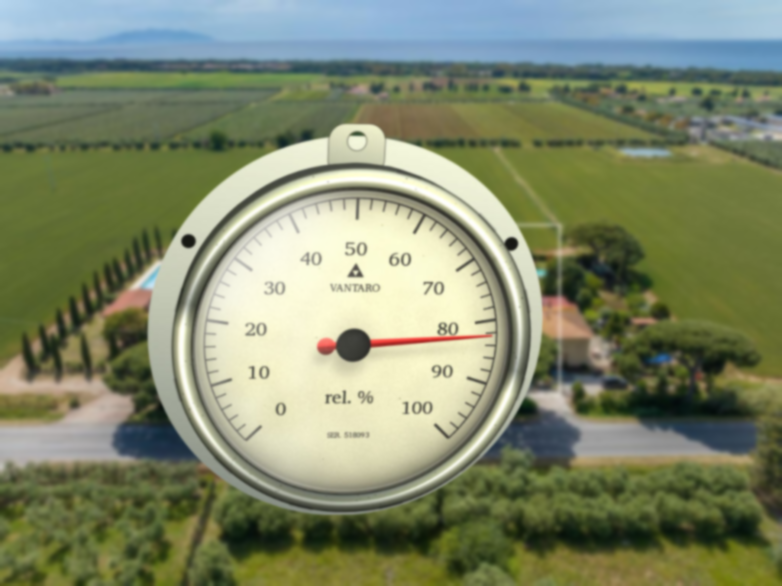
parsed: 82 %
